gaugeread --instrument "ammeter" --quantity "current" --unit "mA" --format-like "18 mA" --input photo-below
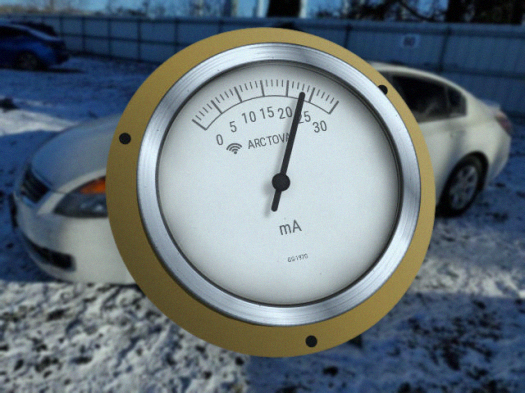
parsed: 23 mA
